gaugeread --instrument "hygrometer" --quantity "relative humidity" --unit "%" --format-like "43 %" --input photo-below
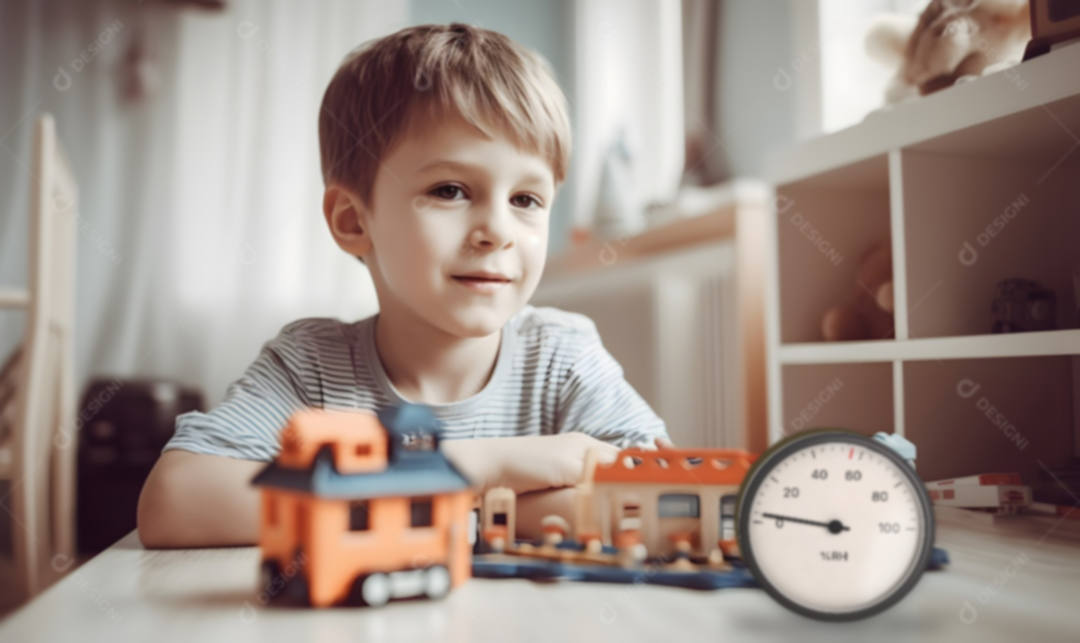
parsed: 4 %
